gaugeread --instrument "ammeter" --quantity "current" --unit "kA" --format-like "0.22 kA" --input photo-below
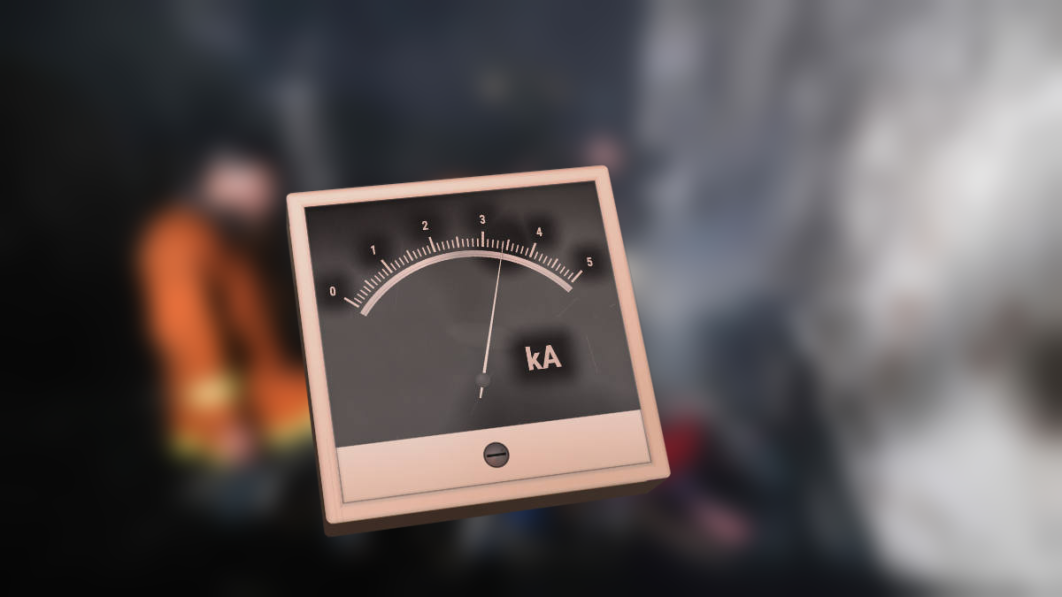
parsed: 3.4 kA
